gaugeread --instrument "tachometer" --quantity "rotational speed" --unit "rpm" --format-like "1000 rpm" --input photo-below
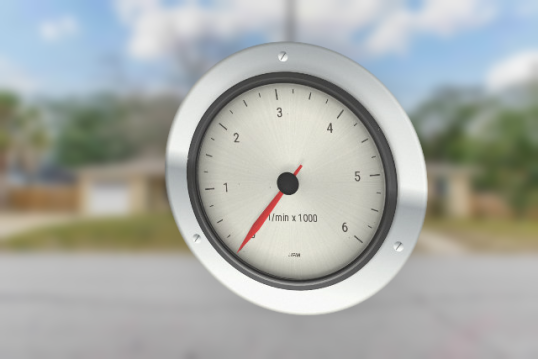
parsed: 0 rpm
